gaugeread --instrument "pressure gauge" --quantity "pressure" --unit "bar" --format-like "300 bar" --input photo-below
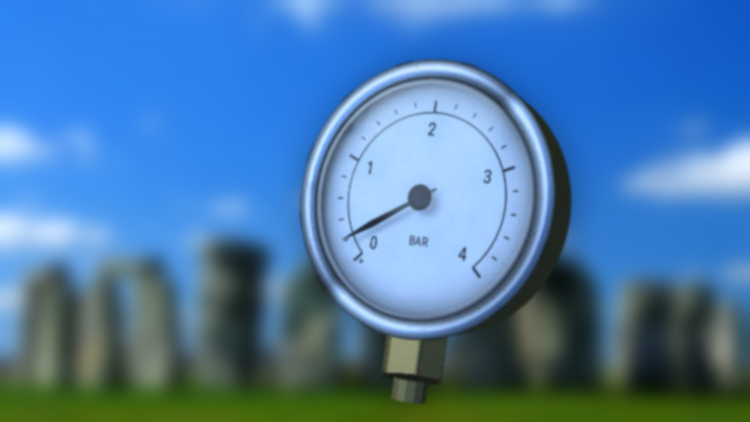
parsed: 0.2 bar
